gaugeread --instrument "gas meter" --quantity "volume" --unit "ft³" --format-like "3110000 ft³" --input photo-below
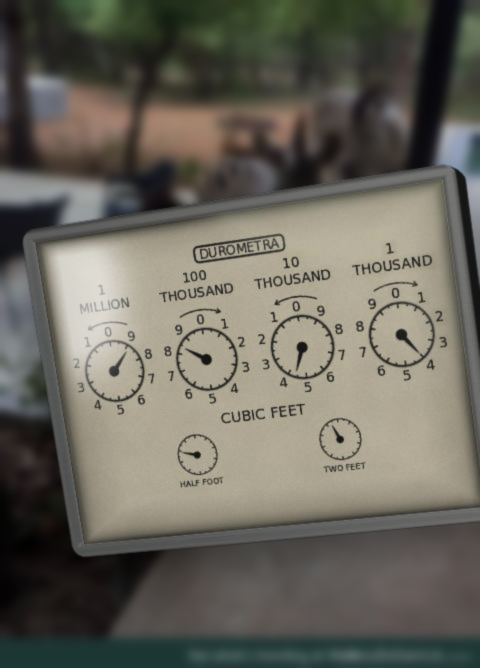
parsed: 884400 ft³
